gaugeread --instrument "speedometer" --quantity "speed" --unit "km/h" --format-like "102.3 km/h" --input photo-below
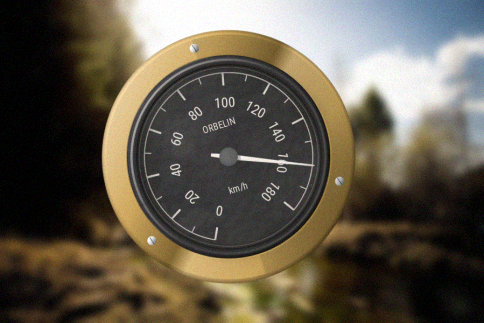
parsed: 160 km/h
